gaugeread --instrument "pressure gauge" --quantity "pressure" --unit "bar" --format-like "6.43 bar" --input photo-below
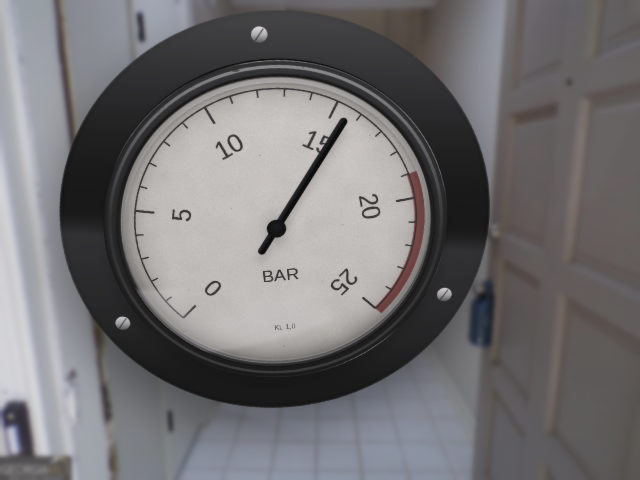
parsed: 15.5 bar
